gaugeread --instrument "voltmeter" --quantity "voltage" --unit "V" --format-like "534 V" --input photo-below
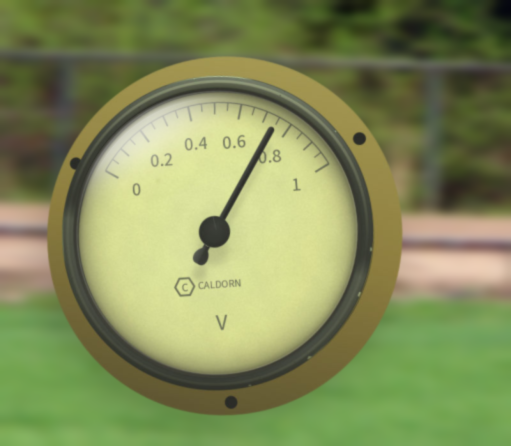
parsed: 0.75 V
